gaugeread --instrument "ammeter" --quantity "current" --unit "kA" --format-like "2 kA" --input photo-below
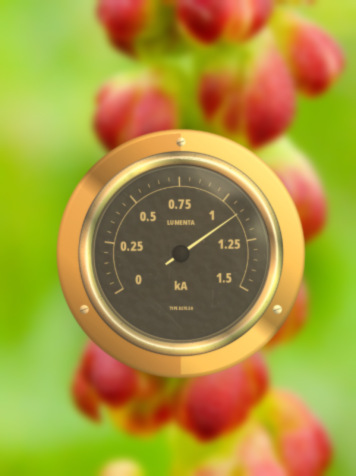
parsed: 1.1 kA
